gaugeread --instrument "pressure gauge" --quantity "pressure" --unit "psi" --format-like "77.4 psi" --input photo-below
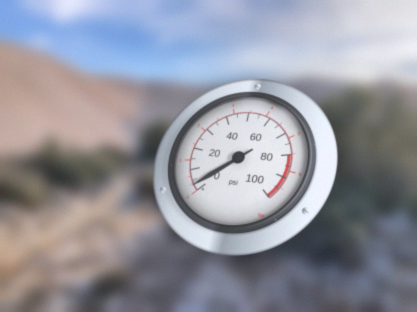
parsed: 2.5 psi
